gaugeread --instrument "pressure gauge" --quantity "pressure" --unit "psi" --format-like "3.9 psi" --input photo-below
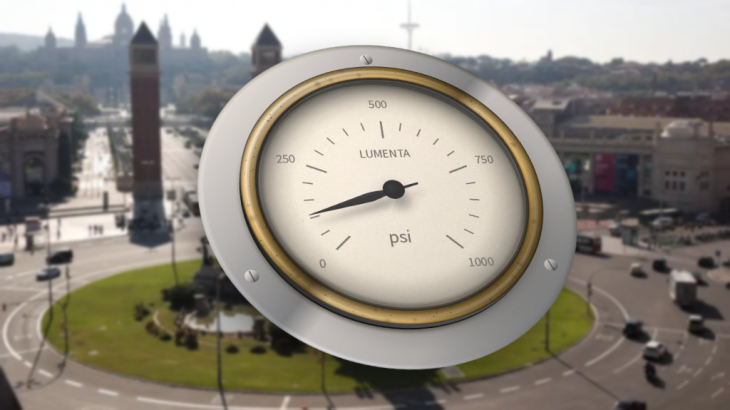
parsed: 100 psi
